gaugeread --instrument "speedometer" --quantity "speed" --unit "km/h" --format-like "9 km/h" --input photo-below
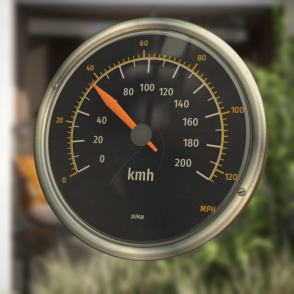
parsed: 60 km/h
